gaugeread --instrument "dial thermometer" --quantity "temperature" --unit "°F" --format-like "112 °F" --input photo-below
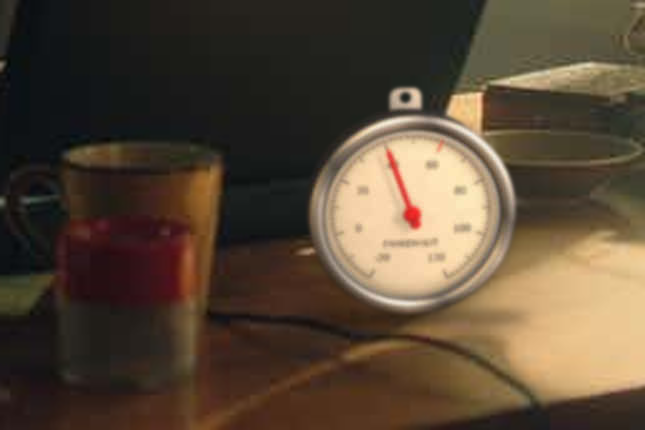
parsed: 40 °F
